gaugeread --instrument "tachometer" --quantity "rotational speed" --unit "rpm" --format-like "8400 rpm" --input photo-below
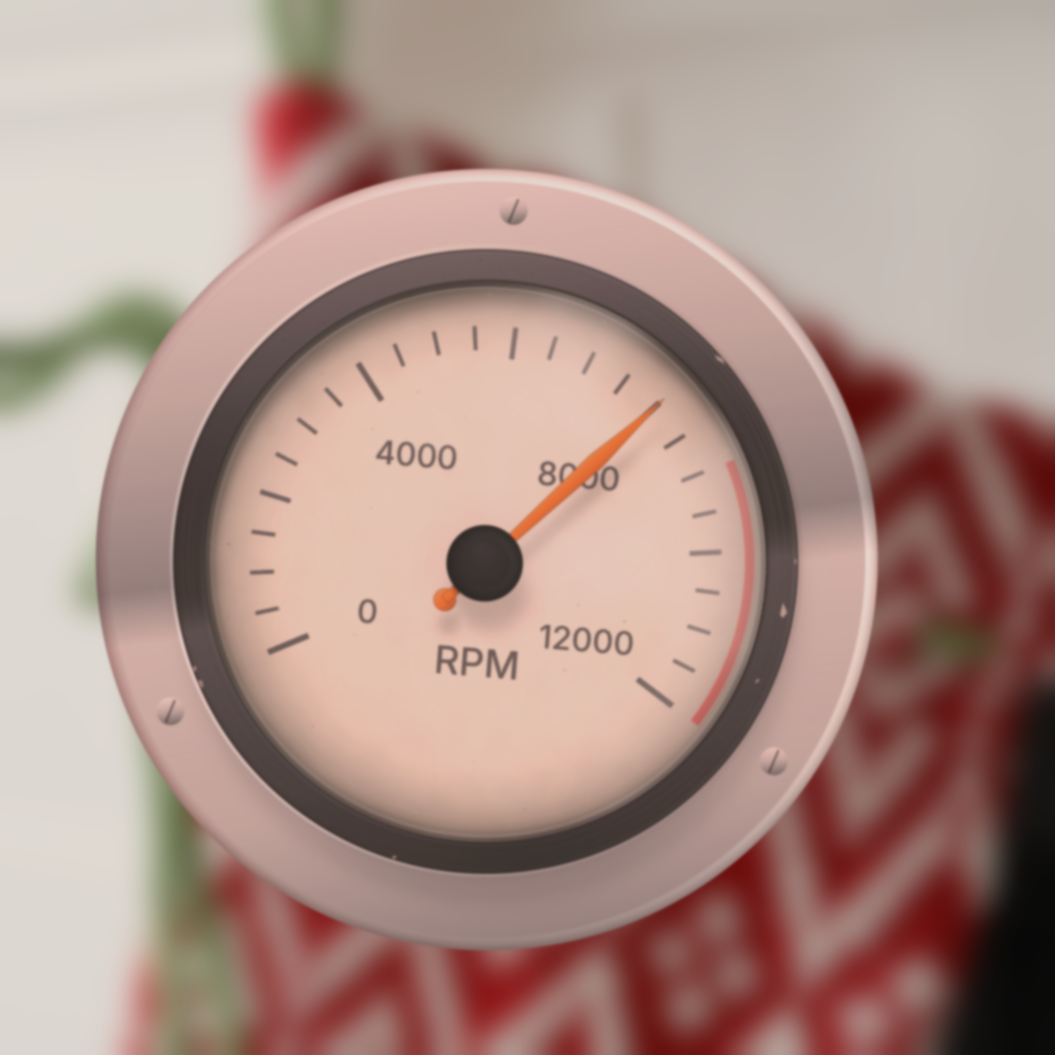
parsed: 8000 rpm
